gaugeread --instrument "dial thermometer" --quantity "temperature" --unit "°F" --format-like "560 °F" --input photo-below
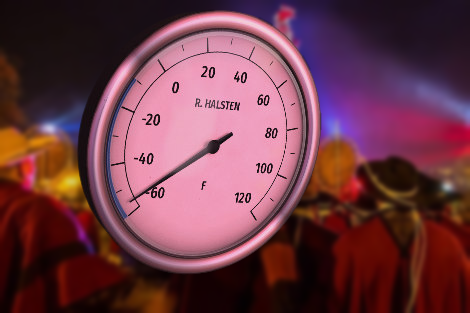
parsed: -55 °F
